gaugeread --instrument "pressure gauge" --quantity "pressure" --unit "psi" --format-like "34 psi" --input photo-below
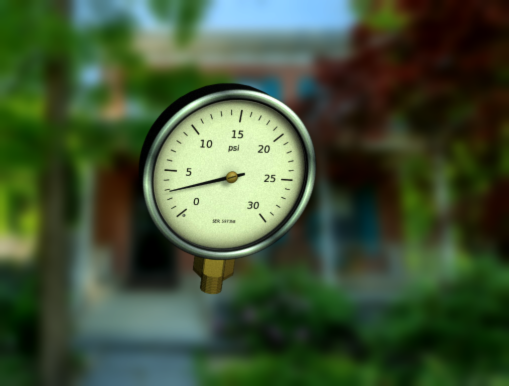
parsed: 3 psi
